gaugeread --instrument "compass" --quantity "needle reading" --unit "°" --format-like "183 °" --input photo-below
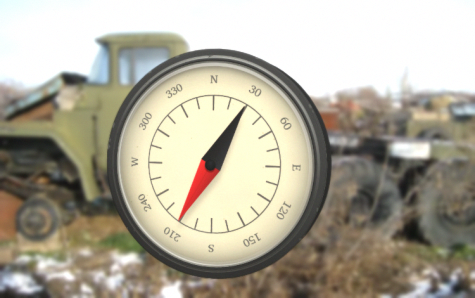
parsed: 210 °
